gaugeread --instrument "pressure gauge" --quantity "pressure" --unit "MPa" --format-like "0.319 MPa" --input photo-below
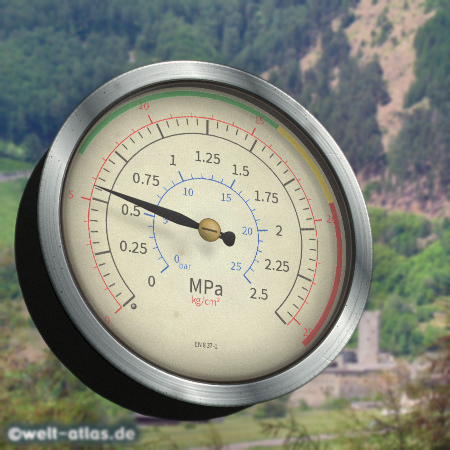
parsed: 0.55 MPa
